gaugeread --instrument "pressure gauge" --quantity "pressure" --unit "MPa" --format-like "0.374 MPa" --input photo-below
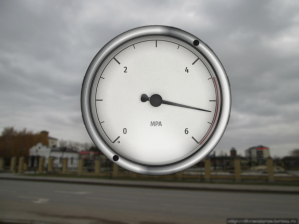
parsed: 5.25 MPa
